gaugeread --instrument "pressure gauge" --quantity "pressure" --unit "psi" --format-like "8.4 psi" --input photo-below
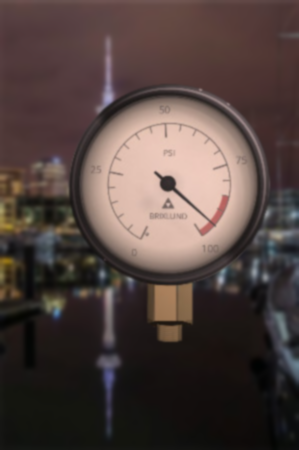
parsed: 95 psi
